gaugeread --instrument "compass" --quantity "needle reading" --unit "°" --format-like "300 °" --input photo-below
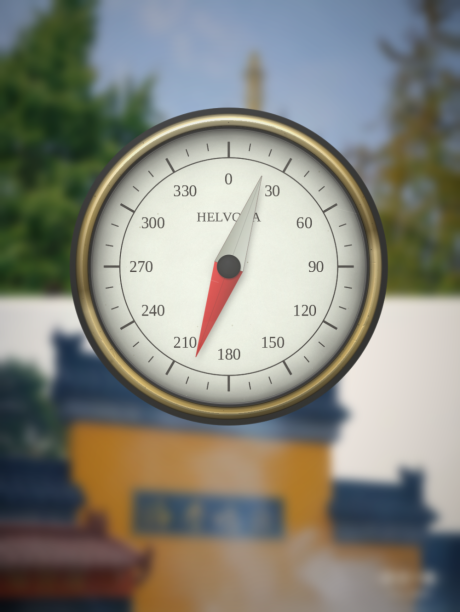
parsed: 200 °
